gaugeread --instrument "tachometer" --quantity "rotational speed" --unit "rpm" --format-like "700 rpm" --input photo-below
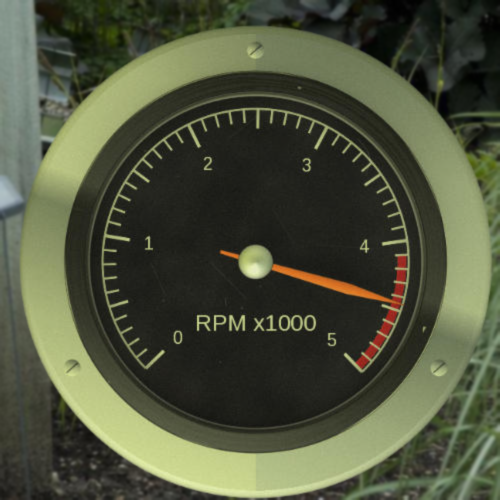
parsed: 4450 rpm
